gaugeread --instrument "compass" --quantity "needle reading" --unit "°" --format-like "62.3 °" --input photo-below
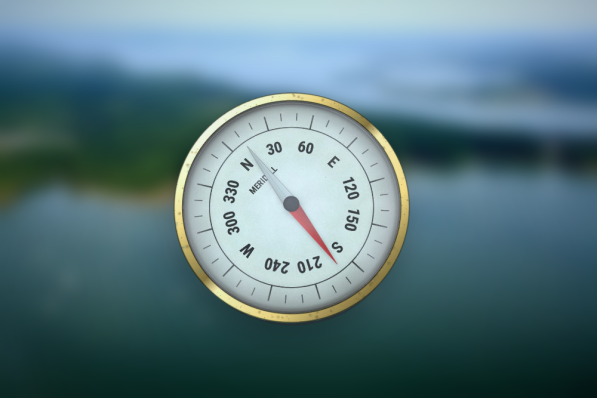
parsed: 190 °
